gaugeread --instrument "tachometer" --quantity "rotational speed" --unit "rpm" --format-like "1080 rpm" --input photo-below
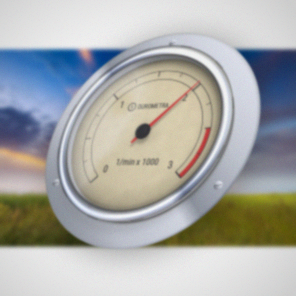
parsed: 2000 rpm
